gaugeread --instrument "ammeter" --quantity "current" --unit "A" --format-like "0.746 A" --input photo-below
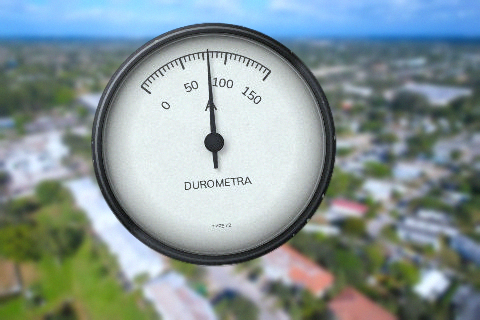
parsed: 80 A
